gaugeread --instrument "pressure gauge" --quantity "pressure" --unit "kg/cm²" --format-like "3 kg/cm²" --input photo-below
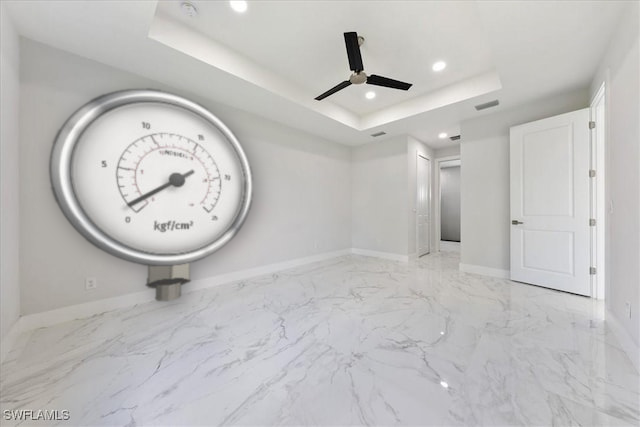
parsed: 1 kg/cm²
